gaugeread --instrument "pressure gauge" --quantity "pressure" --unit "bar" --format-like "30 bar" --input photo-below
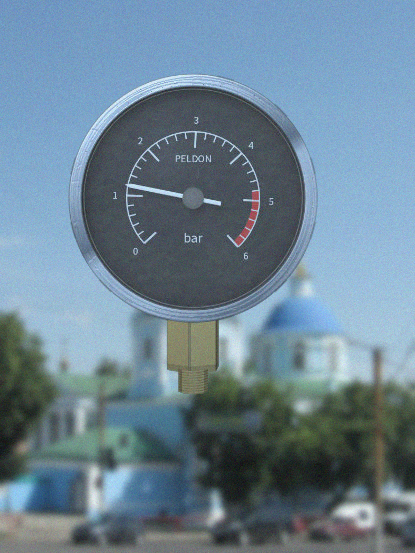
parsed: 1.2 bar
